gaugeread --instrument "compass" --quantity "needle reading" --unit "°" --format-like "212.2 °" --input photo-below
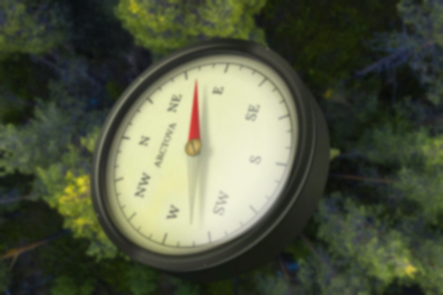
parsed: 70 °
